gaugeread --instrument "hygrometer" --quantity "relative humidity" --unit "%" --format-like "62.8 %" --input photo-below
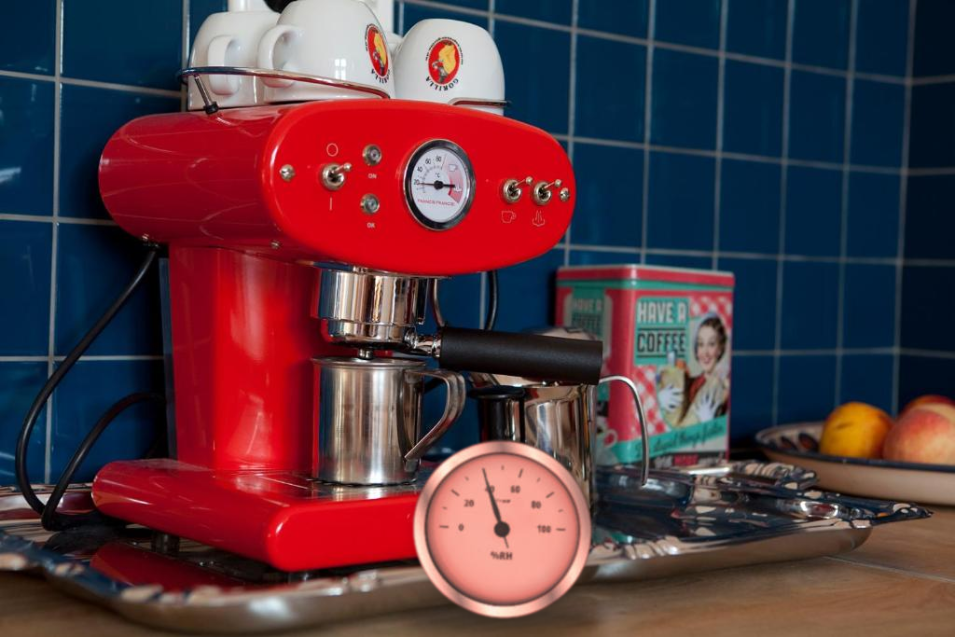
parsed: 40 %
